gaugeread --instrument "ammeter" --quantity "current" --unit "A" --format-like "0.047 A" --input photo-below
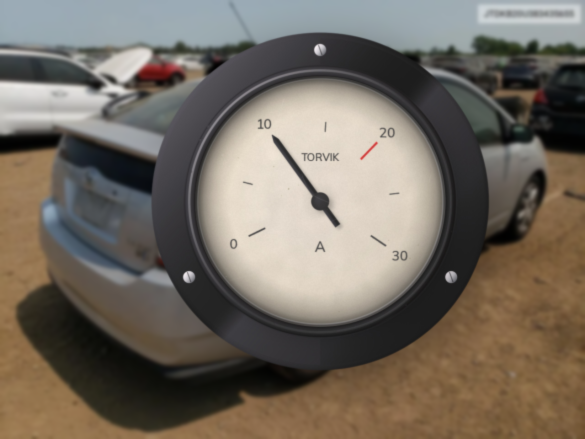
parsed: 10 A
